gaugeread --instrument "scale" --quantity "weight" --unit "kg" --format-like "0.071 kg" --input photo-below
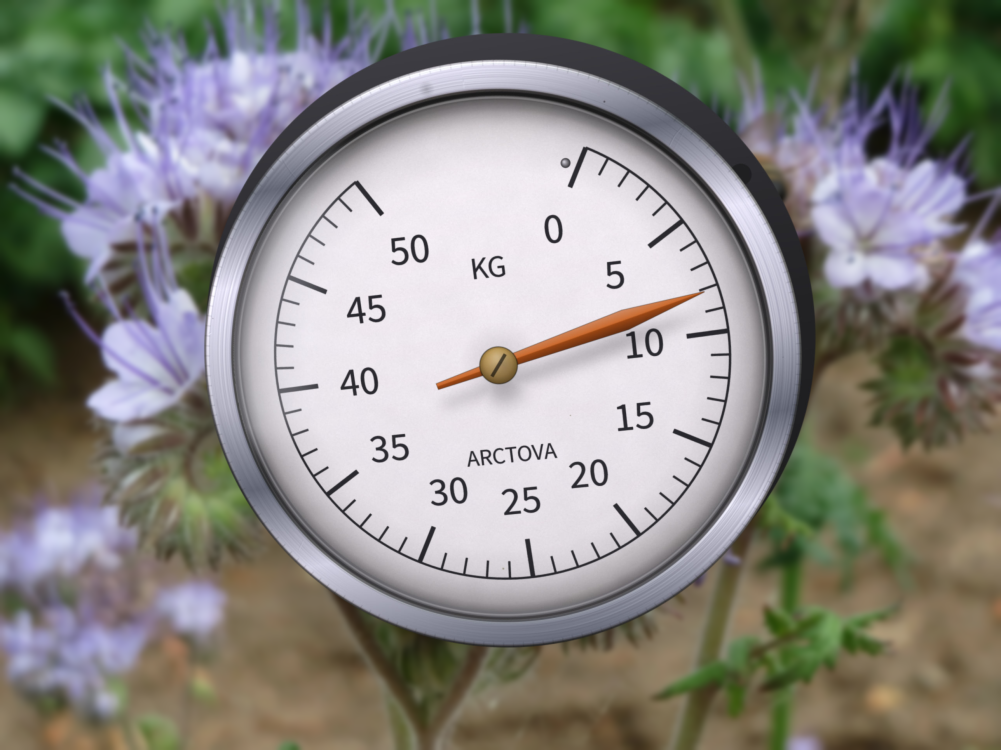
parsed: 8 kg
